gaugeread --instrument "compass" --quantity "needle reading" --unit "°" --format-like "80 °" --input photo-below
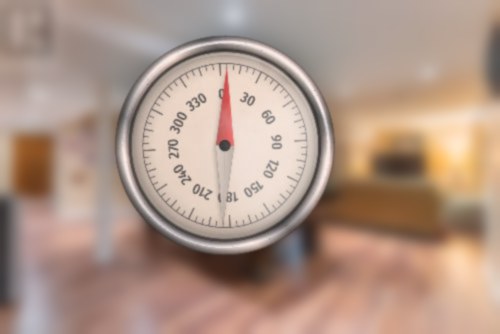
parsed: 5 °
